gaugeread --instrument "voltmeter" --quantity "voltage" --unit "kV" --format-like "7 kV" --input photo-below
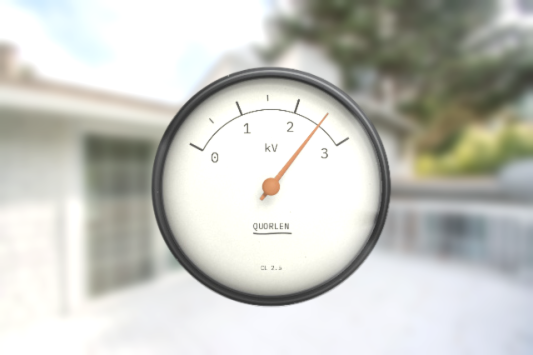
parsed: 2.5 kV
